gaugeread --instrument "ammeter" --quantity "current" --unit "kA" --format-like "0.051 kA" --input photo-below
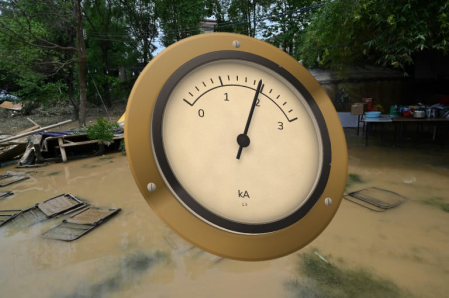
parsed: 1.9 kA
